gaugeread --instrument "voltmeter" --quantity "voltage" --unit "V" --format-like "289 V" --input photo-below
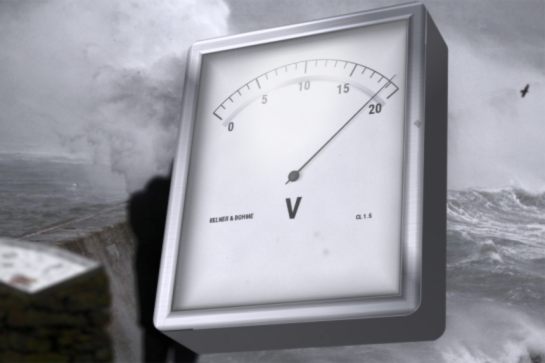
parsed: 19 V
